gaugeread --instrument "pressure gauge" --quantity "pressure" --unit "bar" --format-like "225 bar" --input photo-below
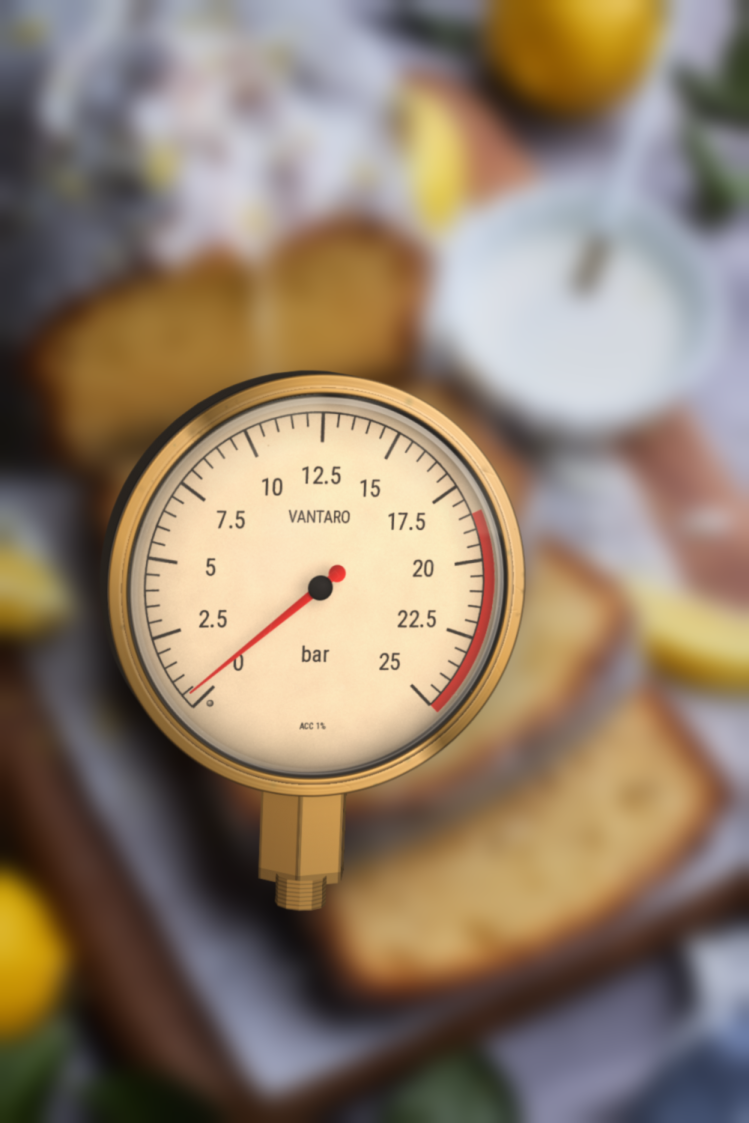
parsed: 0.5 bar
